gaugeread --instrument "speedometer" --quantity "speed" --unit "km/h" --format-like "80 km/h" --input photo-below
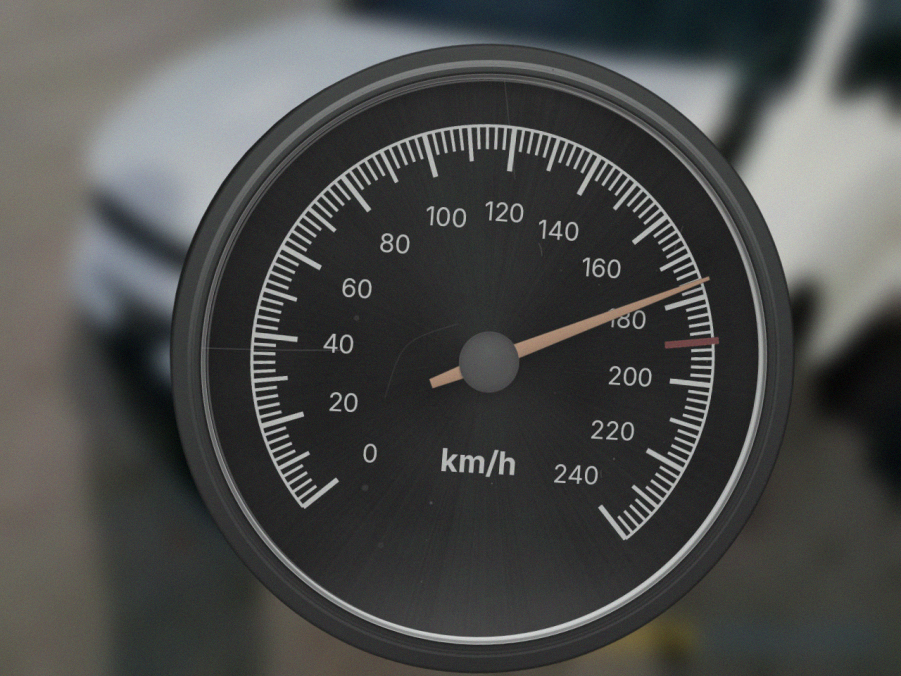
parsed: 176 km/h
